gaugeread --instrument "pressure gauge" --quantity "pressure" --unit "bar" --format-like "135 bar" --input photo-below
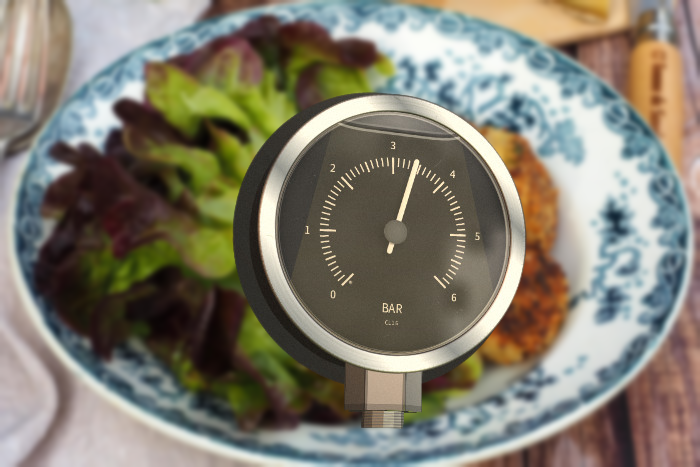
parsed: 3.4 bar
